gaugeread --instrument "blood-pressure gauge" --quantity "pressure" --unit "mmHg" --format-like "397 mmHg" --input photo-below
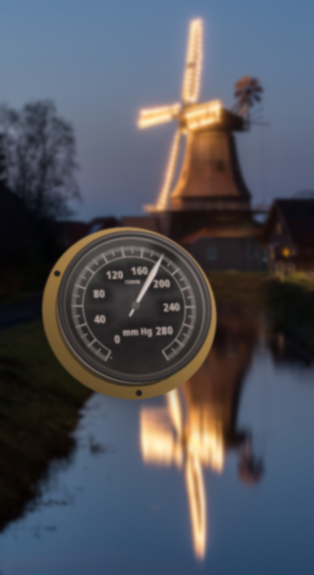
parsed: 180 mmHg
